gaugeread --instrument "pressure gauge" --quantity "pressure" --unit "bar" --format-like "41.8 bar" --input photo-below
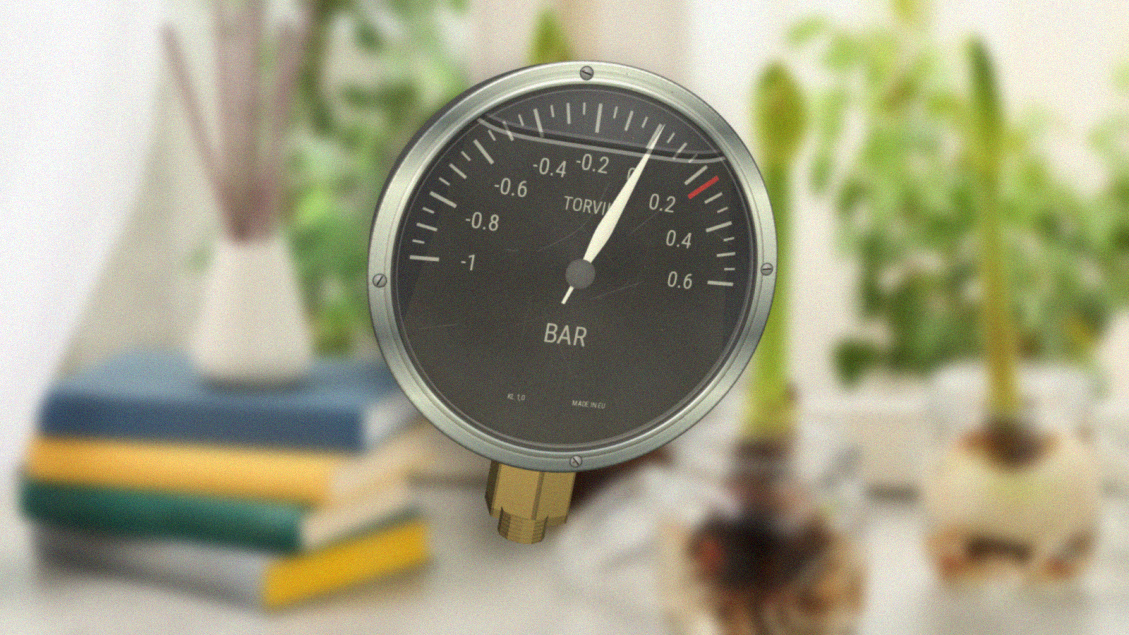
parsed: 0 bar
